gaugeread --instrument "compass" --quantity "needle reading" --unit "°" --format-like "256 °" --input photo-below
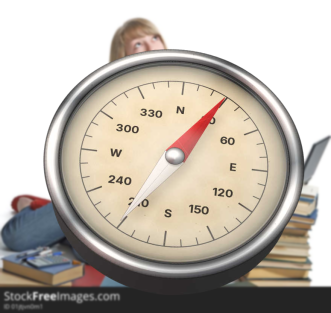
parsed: 30 °
